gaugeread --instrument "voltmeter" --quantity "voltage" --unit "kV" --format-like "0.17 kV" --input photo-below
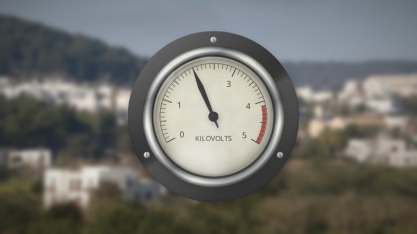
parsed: 2 kV
